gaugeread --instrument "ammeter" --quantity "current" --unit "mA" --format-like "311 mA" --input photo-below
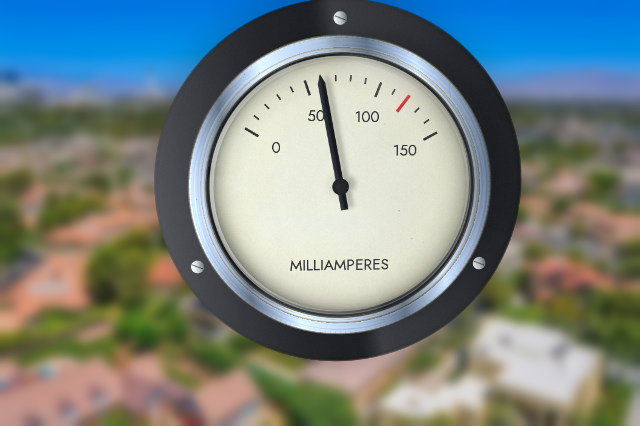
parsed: 60 mA
